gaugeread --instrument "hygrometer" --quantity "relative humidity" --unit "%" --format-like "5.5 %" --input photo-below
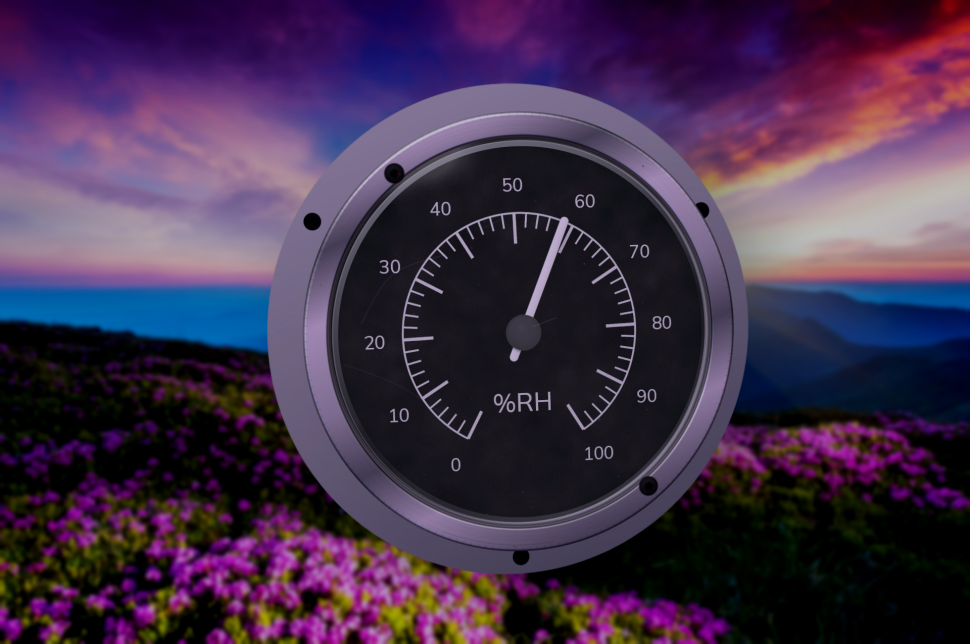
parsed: 58 %
